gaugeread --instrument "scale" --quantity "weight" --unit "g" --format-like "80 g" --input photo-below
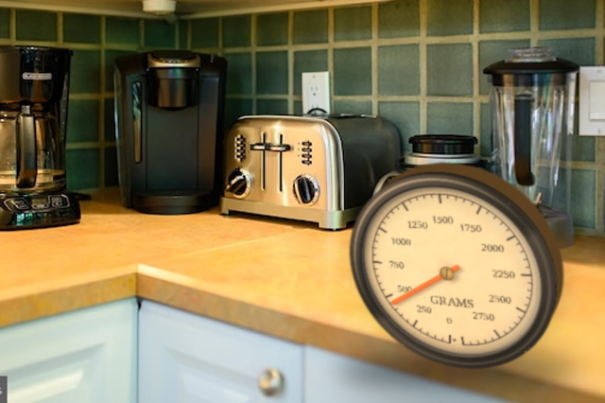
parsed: 450 g
